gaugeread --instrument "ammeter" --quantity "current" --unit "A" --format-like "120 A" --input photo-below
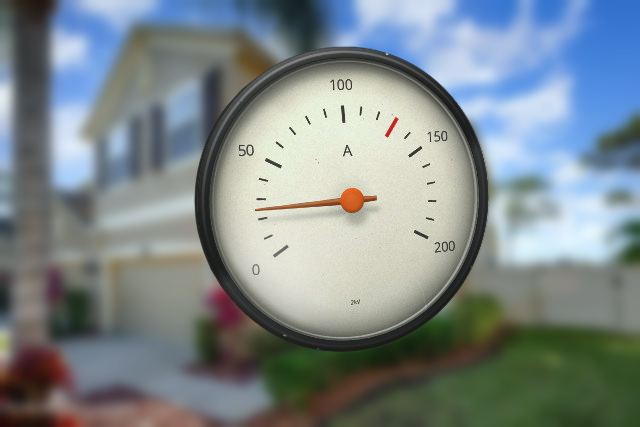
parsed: 25 A
